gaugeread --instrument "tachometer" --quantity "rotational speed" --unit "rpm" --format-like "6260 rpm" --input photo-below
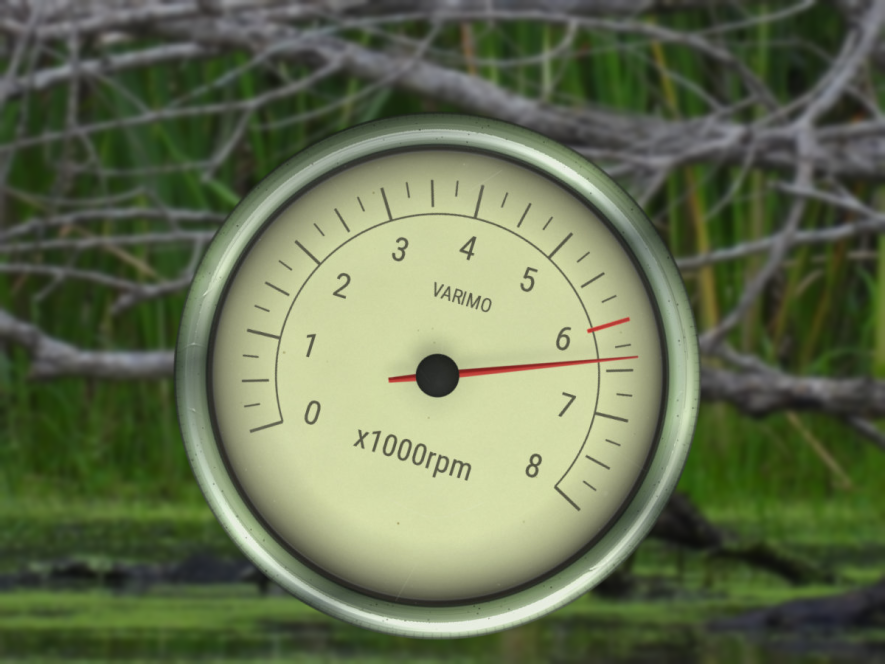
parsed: 6375 rpm
